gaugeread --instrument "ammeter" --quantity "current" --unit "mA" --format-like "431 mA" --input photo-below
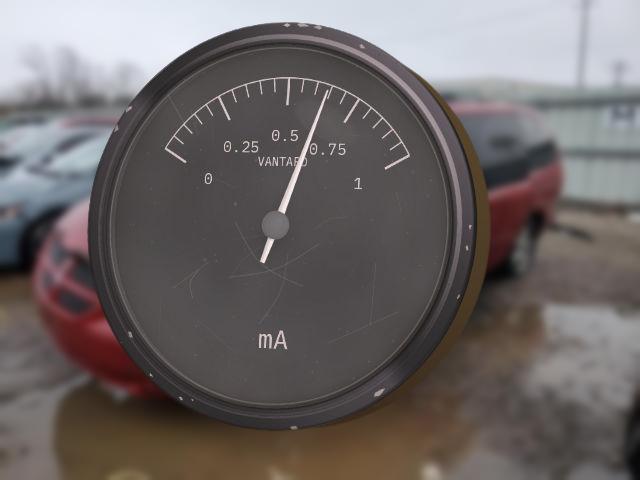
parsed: 0.65 mA
